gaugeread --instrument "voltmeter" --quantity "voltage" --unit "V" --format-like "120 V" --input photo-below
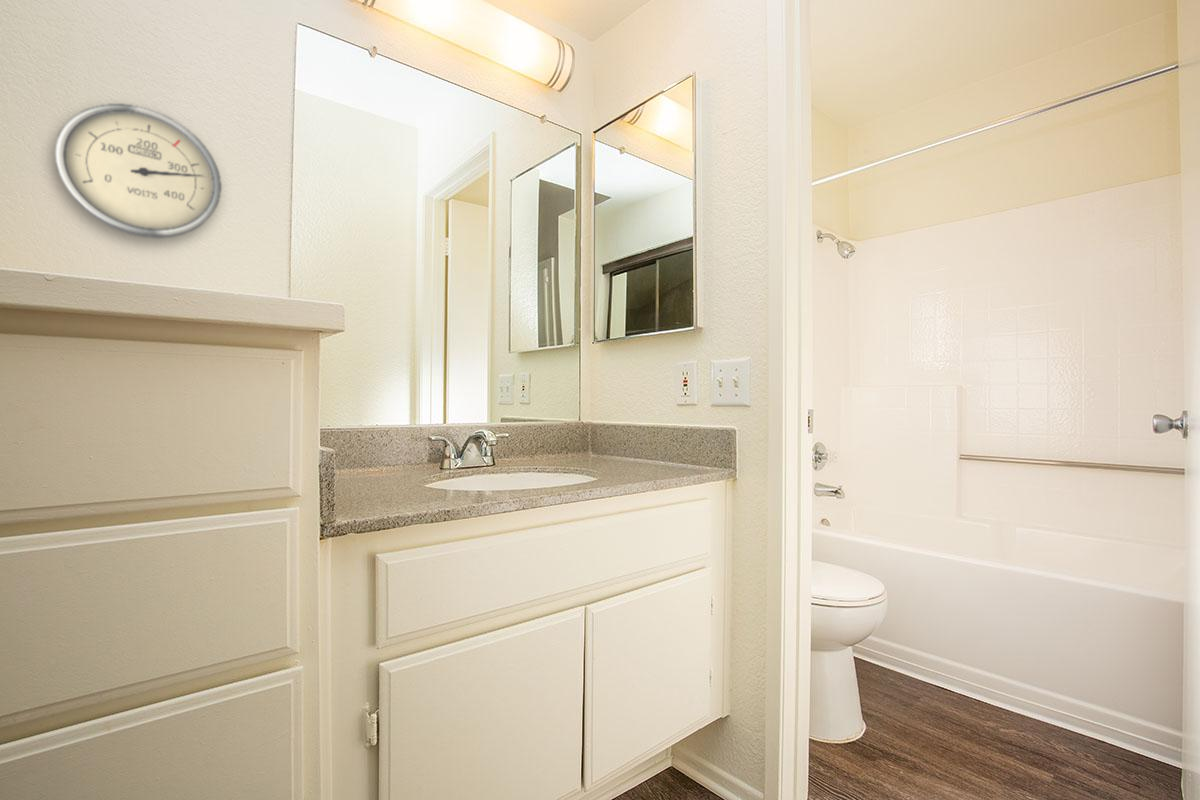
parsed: 325 V
